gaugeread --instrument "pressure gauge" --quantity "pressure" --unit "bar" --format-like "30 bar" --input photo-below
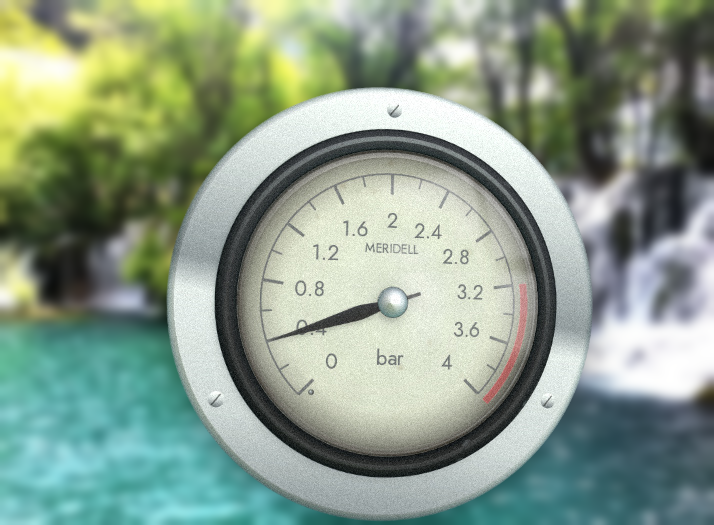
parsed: 0.4 bar
